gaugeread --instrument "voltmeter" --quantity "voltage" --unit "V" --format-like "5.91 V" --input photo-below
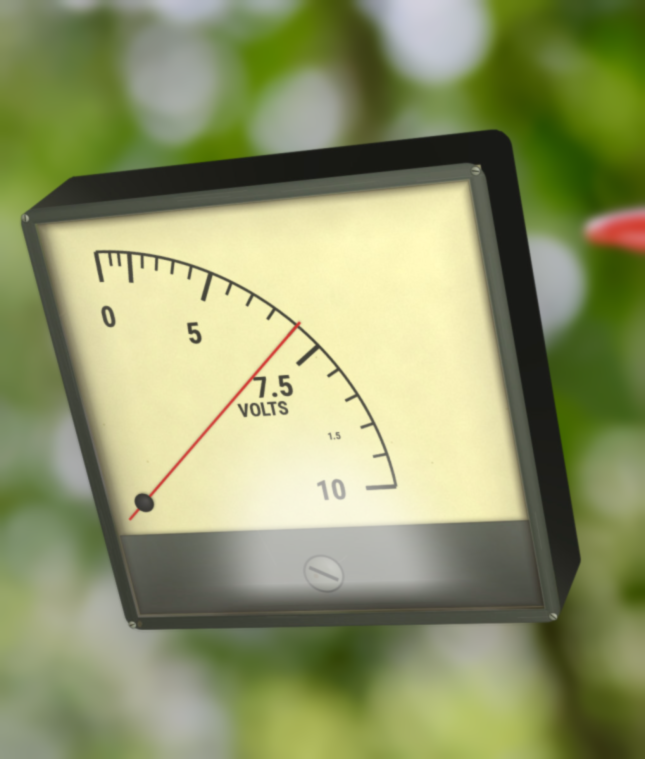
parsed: 7 V
